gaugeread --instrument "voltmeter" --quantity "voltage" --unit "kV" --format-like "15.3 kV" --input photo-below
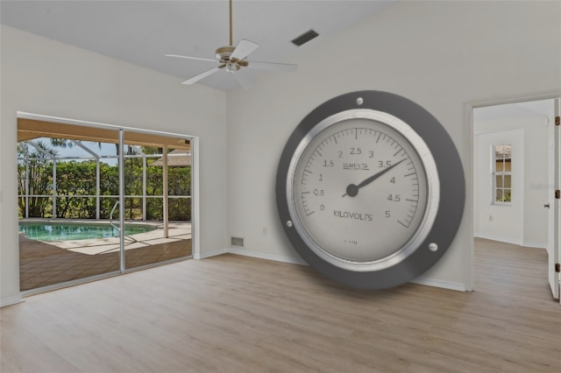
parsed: 3.7 kV
